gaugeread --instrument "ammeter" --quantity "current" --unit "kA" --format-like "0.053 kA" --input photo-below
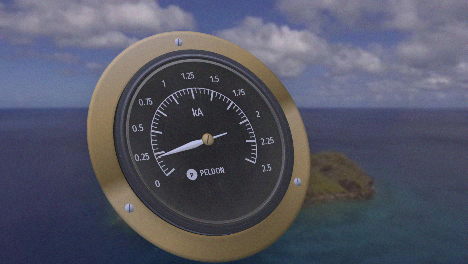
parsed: 0.2 kA
